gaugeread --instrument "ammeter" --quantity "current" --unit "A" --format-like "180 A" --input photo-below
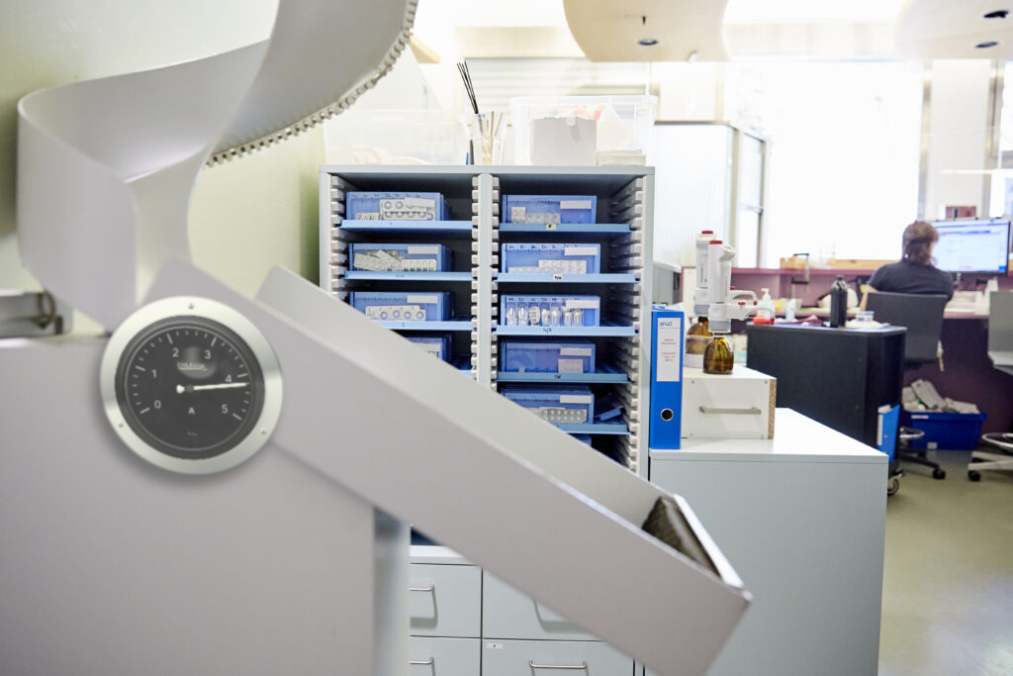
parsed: 4.2 A
